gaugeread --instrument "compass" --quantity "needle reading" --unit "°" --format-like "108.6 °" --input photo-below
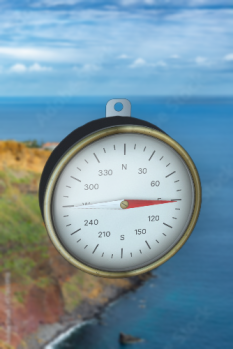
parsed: 90 °
